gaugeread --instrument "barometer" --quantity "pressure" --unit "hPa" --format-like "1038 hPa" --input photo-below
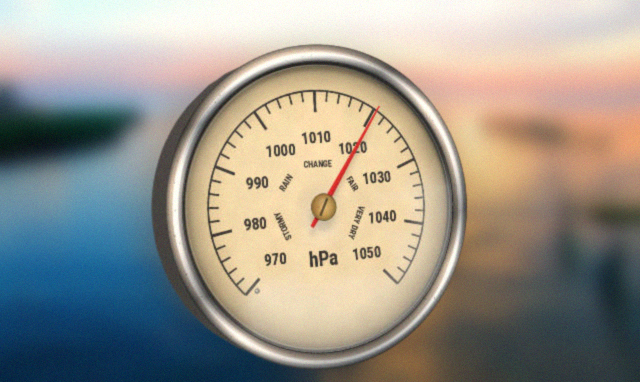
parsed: 1020 hPa
